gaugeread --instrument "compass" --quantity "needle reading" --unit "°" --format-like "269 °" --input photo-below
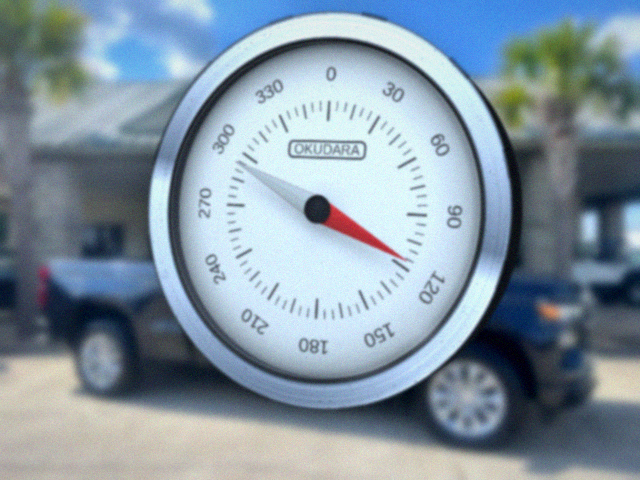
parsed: 115 °
